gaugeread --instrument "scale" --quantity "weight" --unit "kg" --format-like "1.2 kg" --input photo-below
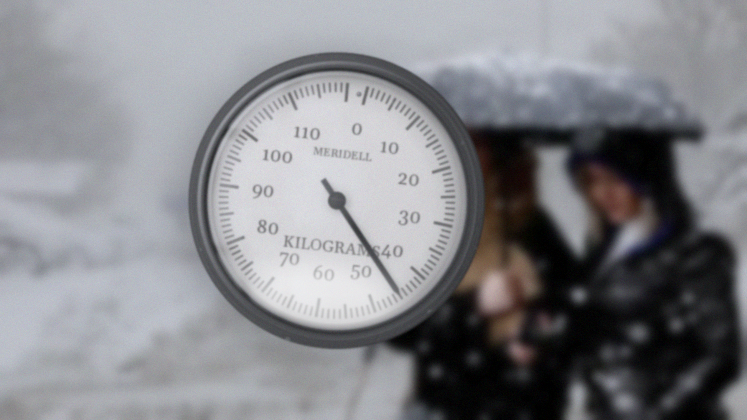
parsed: 45 kg
